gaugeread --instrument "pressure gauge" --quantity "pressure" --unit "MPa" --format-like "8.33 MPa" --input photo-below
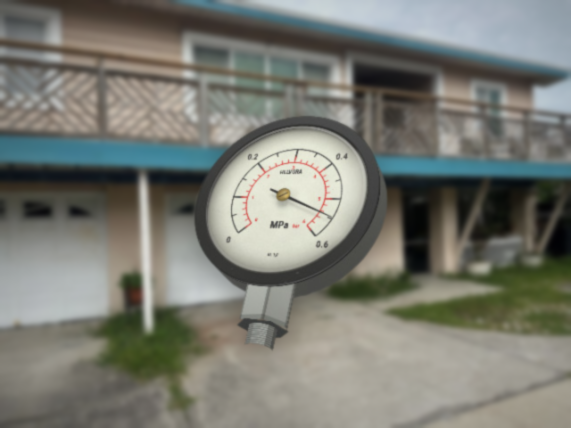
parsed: 0.55 MPa
